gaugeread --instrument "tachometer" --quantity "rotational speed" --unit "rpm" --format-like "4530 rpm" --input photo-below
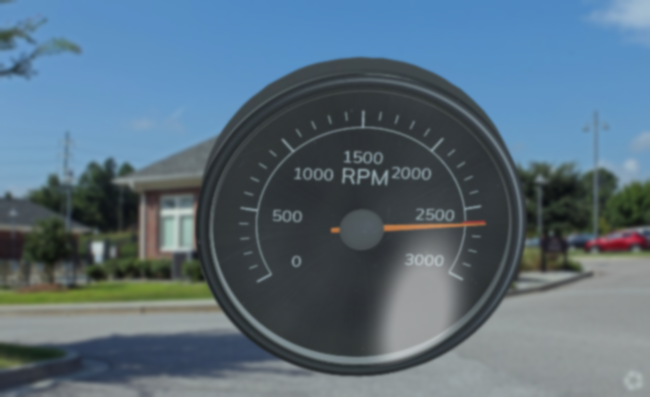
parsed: 2600 rpm
